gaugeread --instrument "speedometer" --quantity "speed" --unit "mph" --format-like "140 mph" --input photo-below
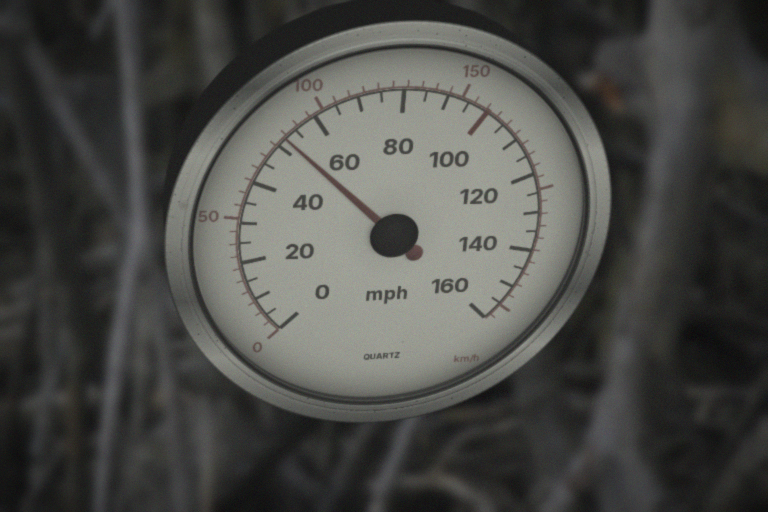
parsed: 52.5 mph
